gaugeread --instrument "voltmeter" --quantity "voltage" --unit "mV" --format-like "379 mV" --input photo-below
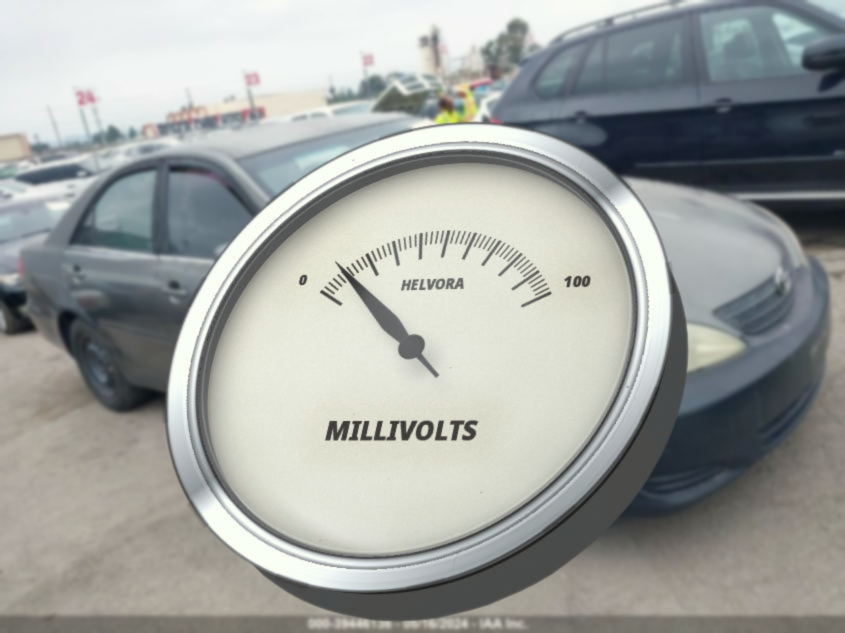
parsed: 10 mV
